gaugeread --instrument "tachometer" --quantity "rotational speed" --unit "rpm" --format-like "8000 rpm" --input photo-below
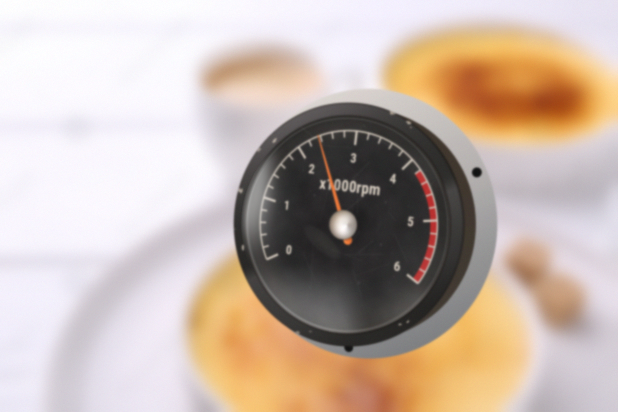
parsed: 2400 rpm
